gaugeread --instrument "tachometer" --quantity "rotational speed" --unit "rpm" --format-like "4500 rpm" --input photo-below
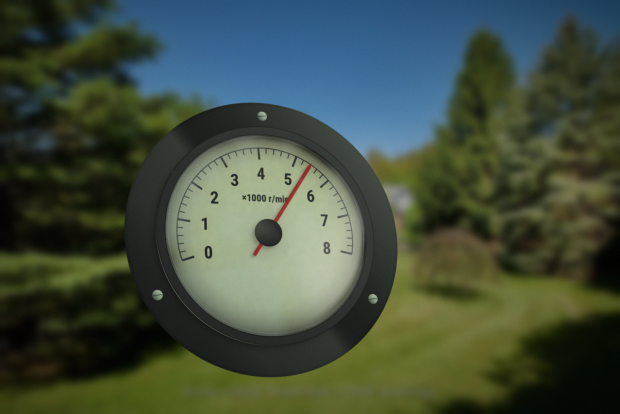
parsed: 5400 rpm
